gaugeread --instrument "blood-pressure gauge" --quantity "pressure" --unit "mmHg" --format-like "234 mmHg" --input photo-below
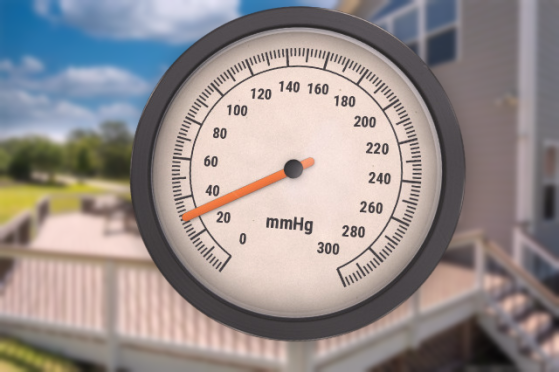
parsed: 30 mmHg
